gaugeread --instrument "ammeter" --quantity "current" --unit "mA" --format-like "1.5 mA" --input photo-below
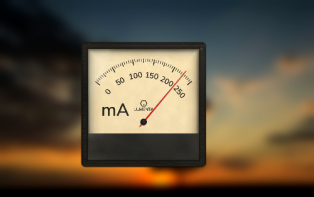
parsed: 225 mA
